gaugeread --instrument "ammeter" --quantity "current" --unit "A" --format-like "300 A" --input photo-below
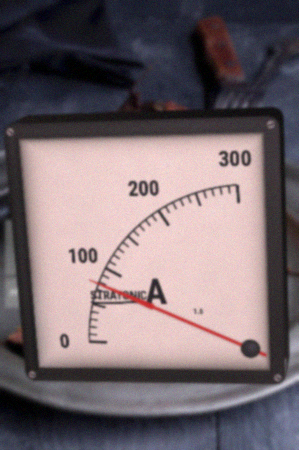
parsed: 80 A
